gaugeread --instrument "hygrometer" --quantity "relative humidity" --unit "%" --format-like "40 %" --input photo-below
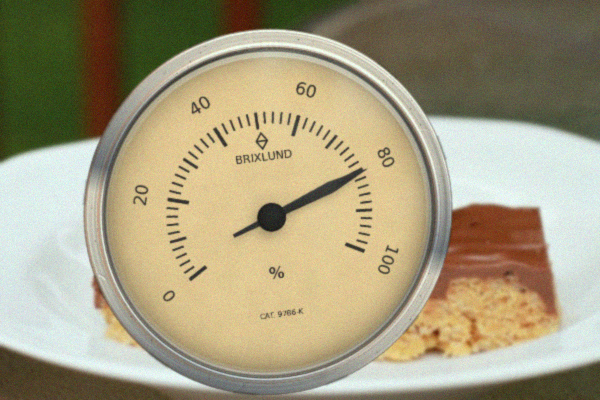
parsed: 80 %
